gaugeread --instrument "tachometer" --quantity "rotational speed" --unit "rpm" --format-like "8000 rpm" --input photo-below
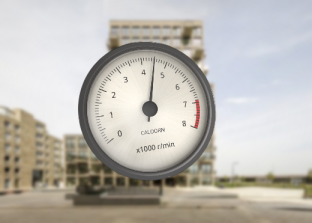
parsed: 4500 rpm
